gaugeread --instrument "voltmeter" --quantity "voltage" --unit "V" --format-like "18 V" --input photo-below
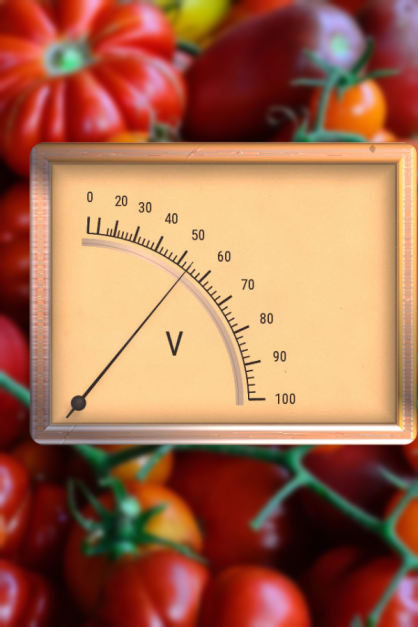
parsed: 54 V
